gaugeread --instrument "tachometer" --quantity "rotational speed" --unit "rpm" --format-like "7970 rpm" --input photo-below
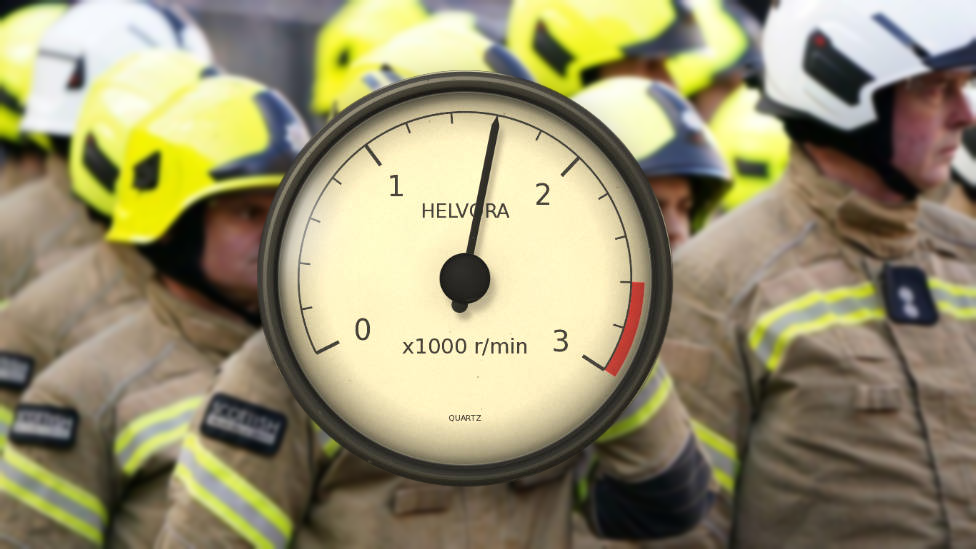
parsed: 1600 rpm
